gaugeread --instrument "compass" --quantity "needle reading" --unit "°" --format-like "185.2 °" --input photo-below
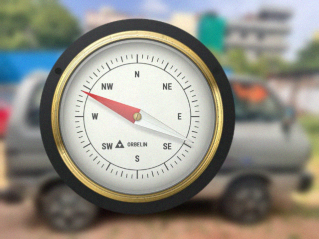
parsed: 295 °
